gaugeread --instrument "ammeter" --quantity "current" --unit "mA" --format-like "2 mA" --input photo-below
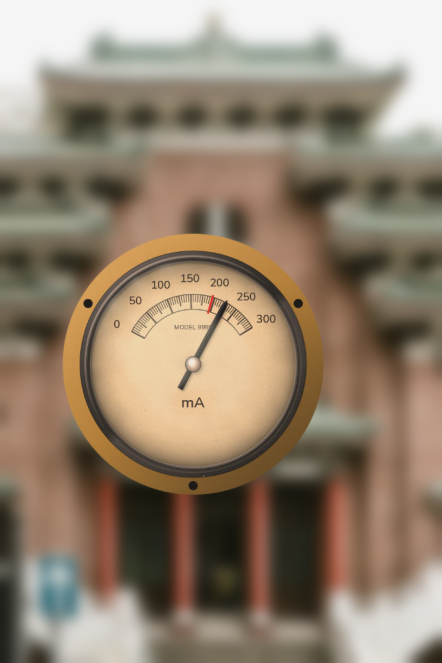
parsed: 225 mA
